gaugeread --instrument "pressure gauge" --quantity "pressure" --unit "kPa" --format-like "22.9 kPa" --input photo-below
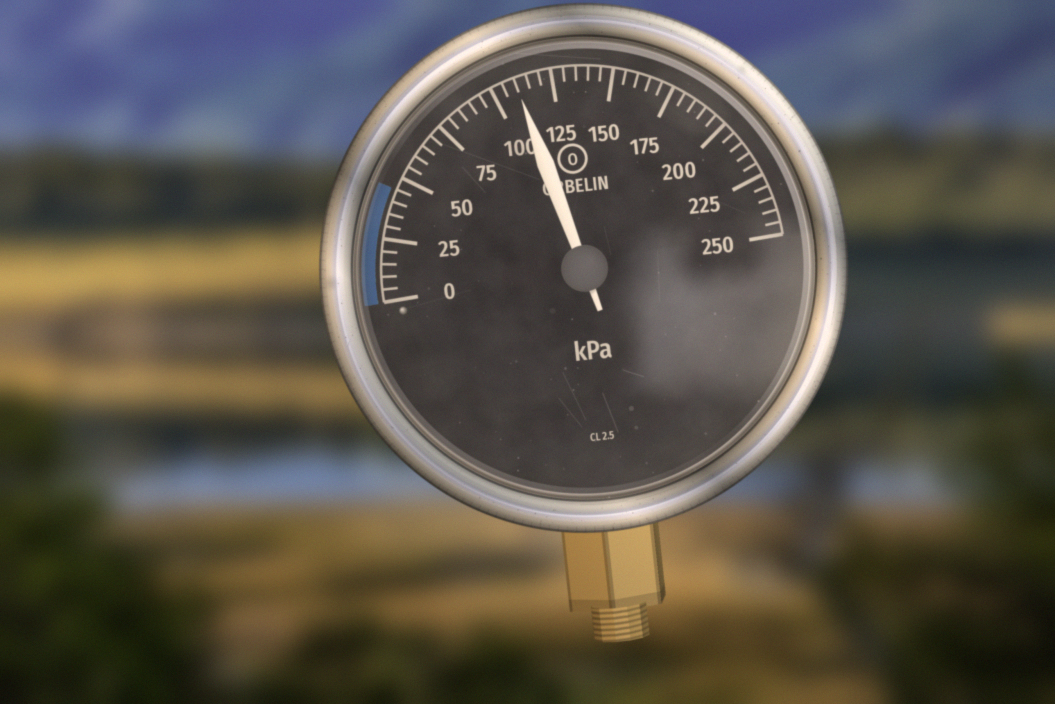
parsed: 110 kPa
